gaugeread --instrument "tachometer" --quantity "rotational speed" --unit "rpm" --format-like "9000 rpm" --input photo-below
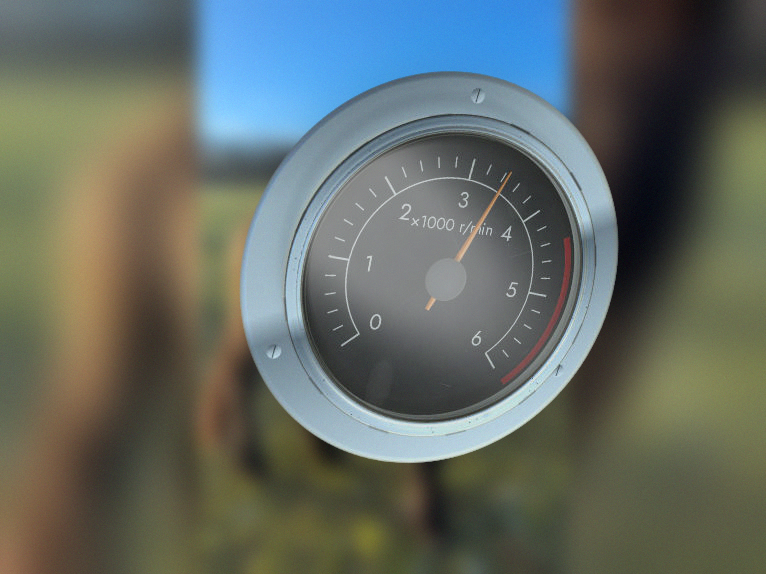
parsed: 3400 rpm
